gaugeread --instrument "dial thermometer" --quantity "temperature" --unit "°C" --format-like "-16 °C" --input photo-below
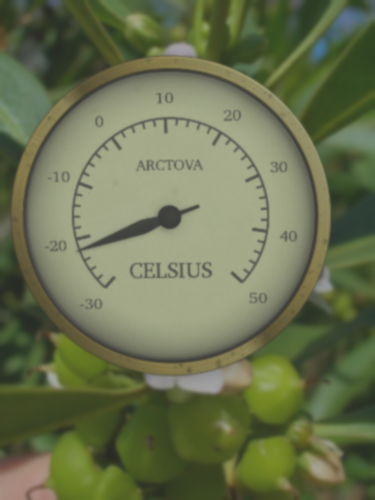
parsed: -22 °C
